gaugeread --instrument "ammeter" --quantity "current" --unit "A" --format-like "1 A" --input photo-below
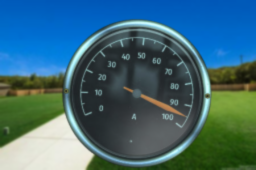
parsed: 95 A
